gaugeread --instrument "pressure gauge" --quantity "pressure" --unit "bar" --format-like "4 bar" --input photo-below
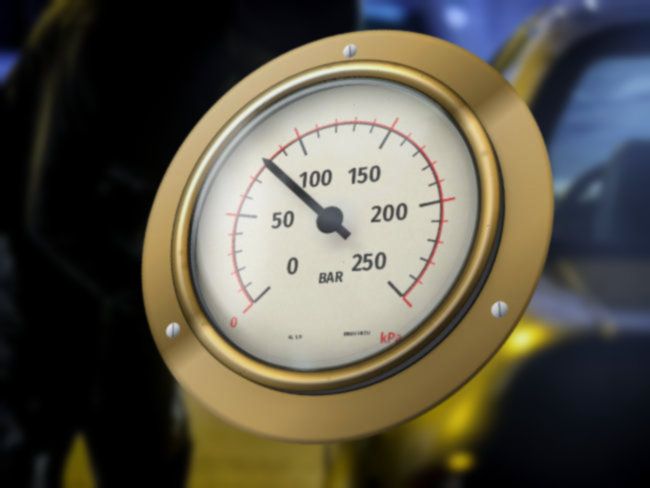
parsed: 80 bar
